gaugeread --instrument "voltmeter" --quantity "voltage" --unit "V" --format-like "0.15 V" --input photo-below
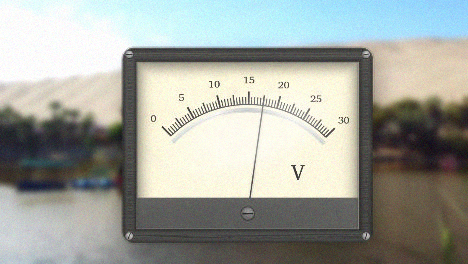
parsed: 17.5 V
